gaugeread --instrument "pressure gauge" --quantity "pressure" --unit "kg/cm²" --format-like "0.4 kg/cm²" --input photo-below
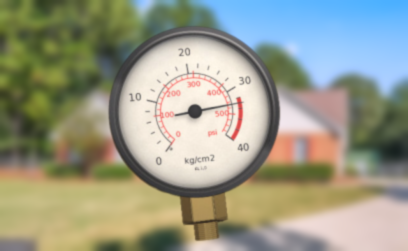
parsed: 33 kg/cm²
